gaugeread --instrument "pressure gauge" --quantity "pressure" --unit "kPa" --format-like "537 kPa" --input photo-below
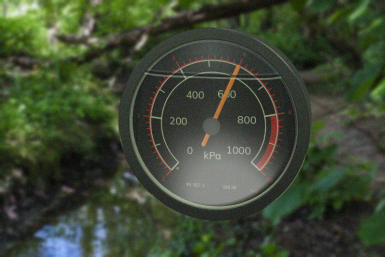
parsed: 600 kPa
